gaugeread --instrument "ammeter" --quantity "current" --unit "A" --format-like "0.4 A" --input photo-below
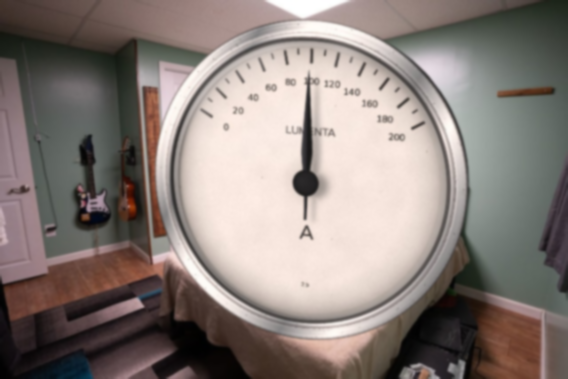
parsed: 100 A
